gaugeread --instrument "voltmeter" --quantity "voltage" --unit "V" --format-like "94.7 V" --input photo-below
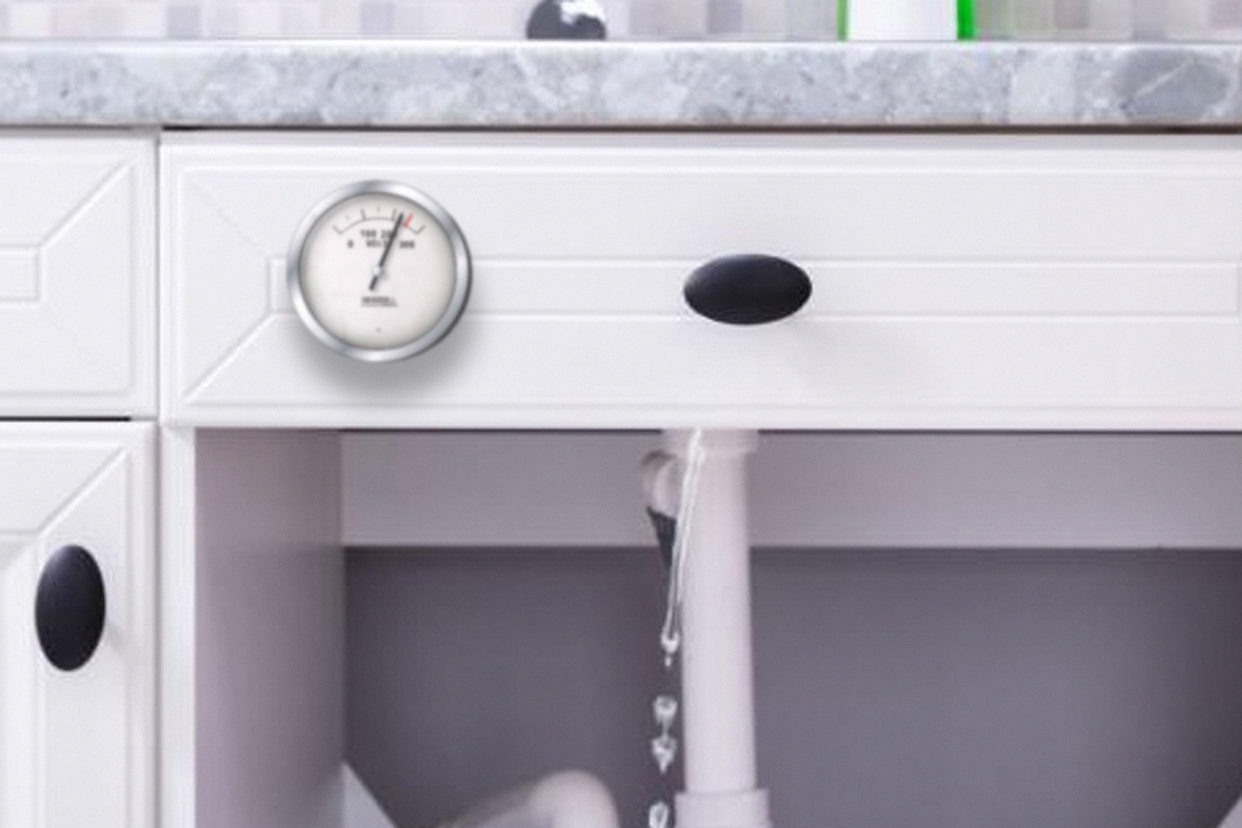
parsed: 225 V
